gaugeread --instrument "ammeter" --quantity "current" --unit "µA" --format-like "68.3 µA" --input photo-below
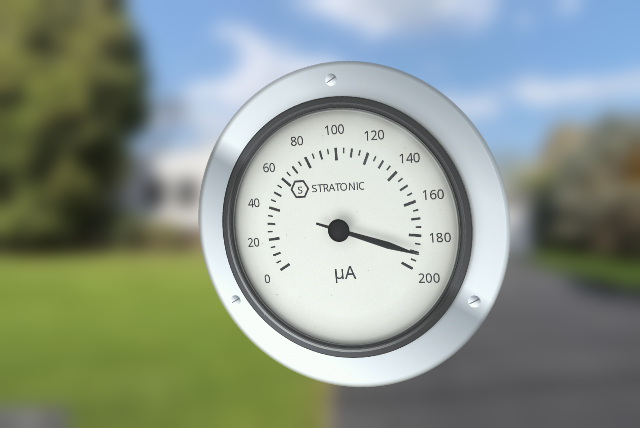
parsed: 190 µA
